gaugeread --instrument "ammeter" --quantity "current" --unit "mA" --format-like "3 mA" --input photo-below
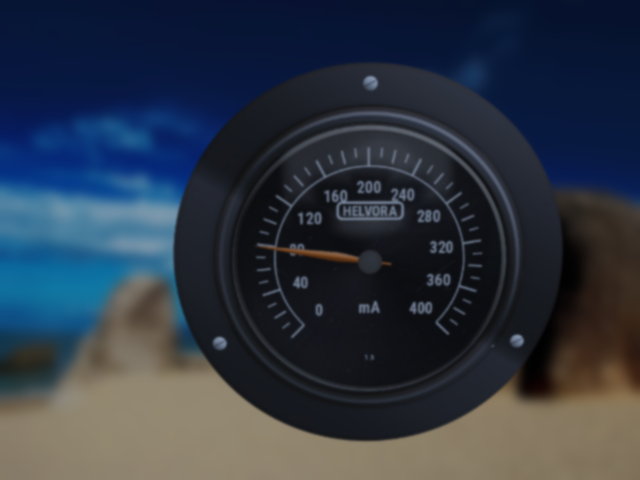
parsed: 80 mA
